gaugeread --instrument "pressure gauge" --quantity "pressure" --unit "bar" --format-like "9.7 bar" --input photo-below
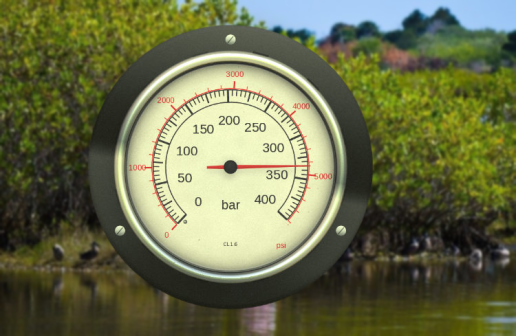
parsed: 335 bar
